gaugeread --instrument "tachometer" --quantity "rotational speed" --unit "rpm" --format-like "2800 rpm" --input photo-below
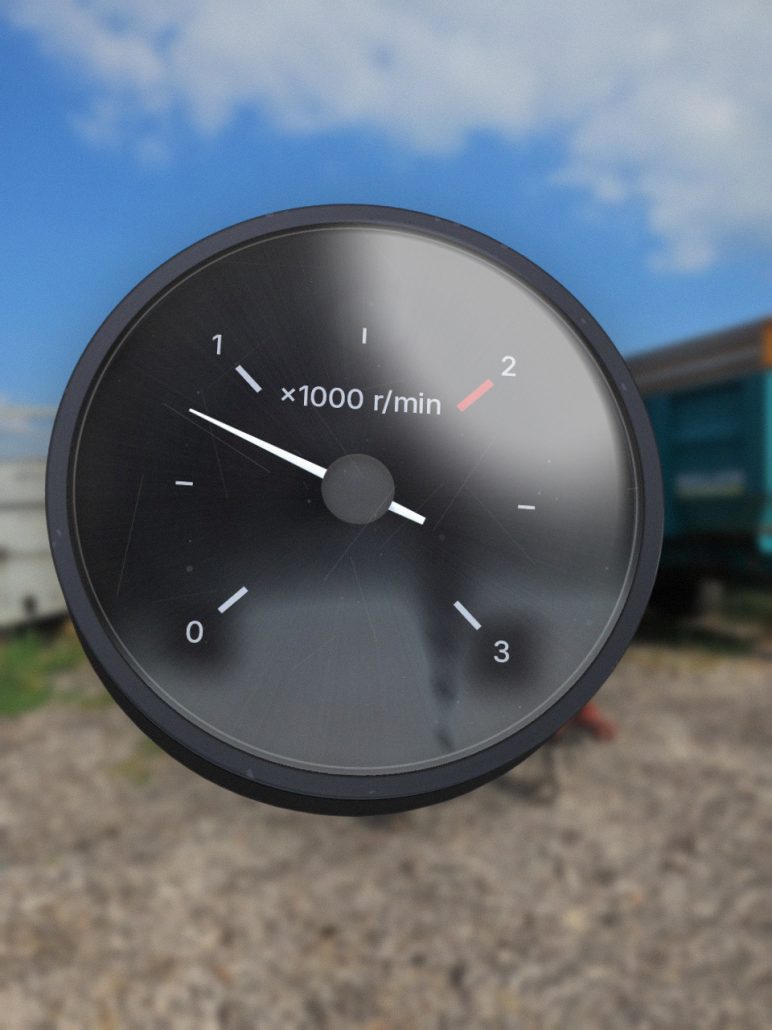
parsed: 750 rpm
